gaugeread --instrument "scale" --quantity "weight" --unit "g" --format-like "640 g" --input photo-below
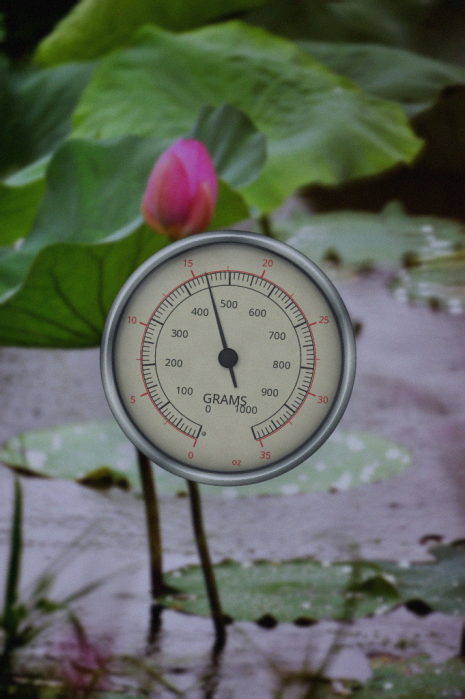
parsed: 450 g
